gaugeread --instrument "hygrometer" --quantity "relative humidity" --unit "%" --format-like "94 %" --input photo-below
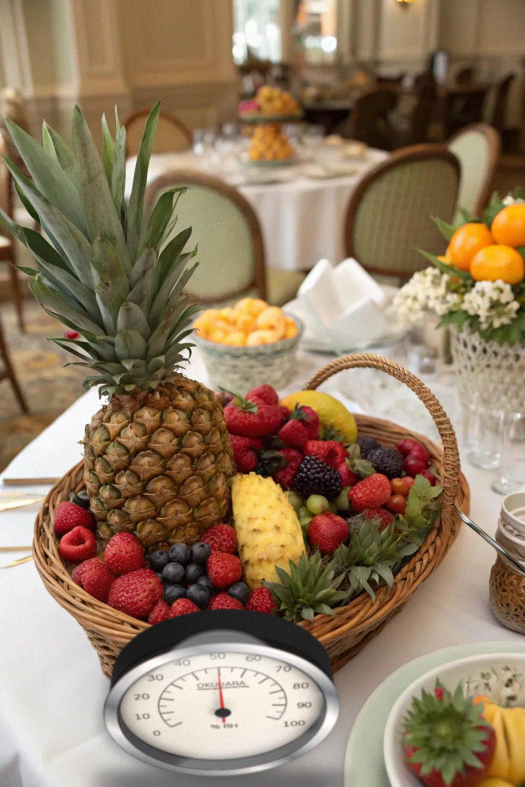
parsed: 50 %
